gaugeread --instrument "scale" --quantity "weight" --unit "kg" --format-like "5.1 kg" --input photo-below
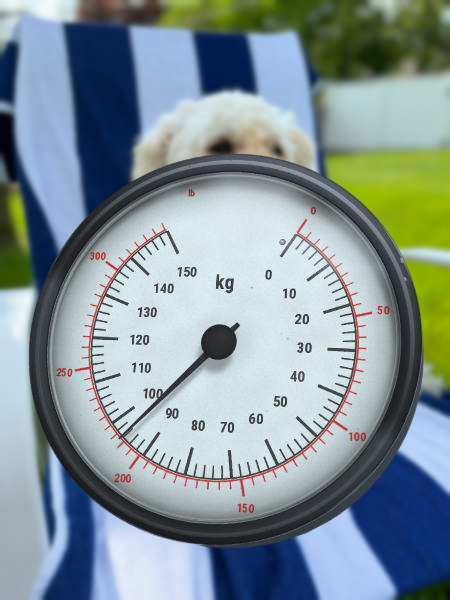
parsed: 96 kg
